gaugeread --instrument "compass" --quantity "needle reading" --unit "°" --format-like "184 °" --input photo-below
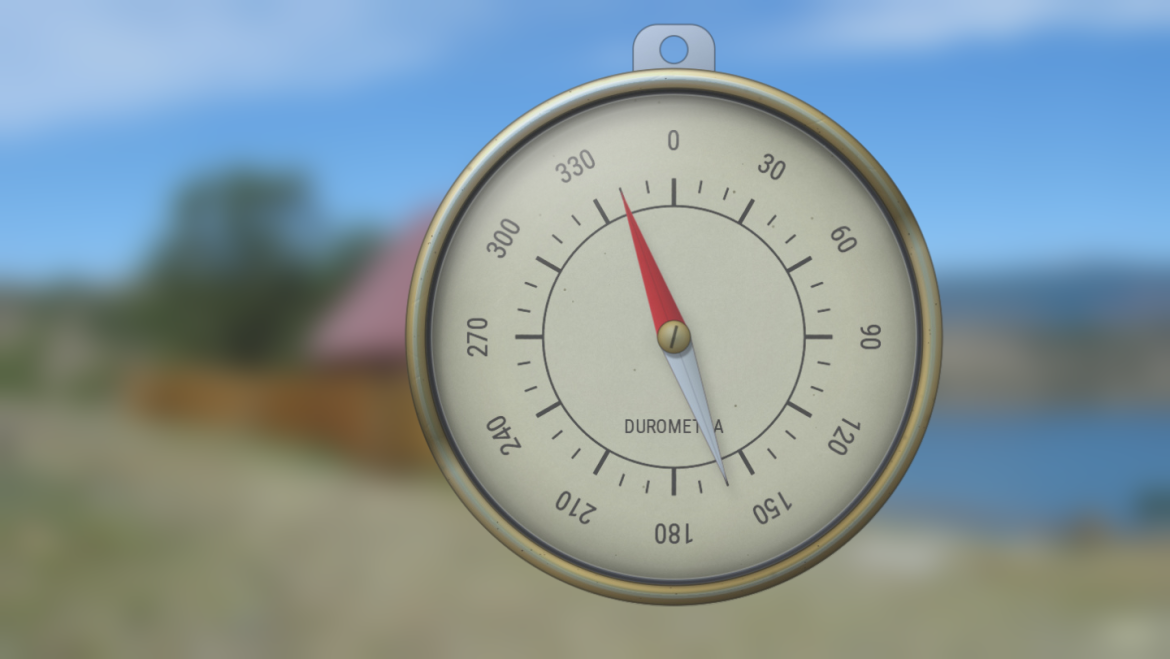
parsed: 340 °
